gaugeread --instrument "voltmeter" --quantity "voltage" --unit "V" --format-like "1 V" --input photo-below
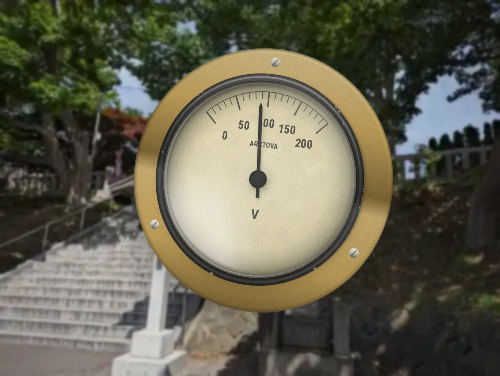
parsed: 90 V
